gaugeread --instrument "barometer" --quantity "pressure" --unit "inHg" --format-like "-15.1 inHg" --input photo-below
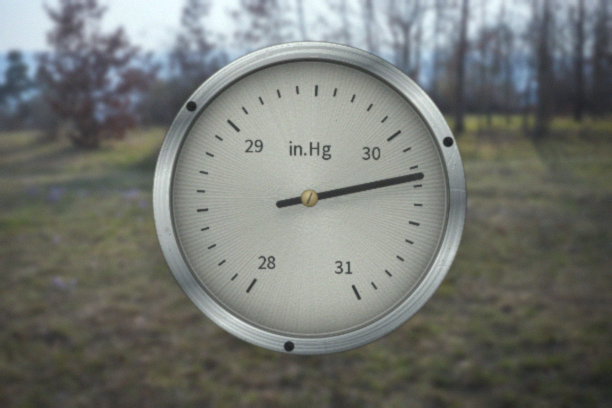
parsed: 30.25 inHg
